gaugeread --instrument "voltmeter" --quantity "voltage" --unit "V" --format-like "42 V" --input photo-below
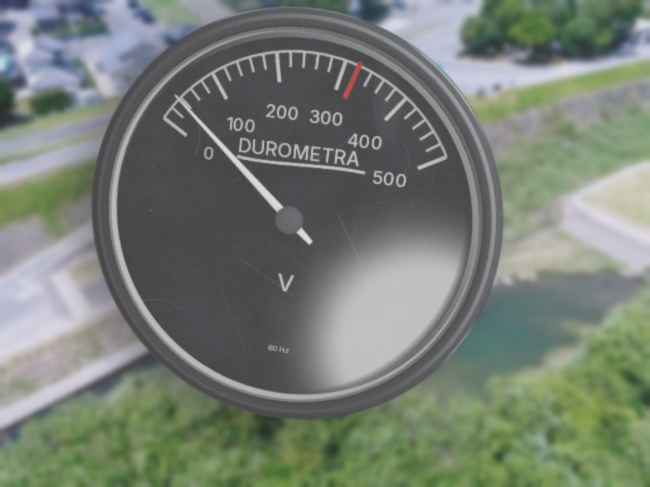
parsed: 40 V
